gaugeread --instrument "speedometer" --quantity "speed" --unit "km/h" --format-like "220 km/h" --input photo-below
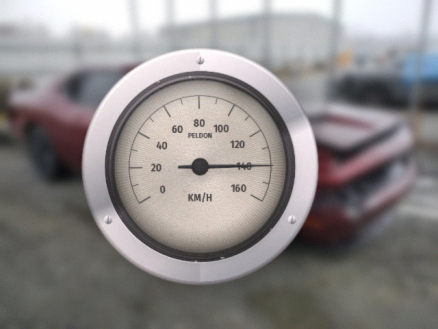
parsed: 140 km/h
